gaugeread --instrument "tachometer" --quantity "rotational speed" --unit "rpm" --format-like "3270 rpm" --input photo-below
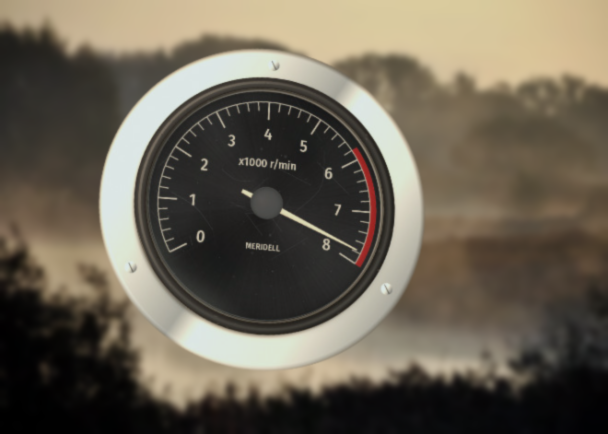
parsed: 7800 rpm
